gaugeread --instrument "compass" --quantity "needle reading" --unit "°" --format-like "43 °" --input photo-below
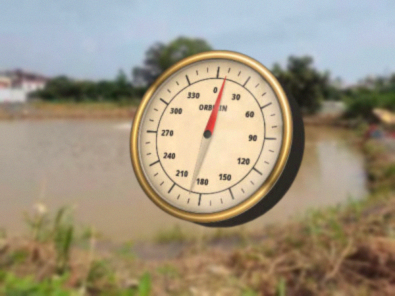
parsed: 10 °
